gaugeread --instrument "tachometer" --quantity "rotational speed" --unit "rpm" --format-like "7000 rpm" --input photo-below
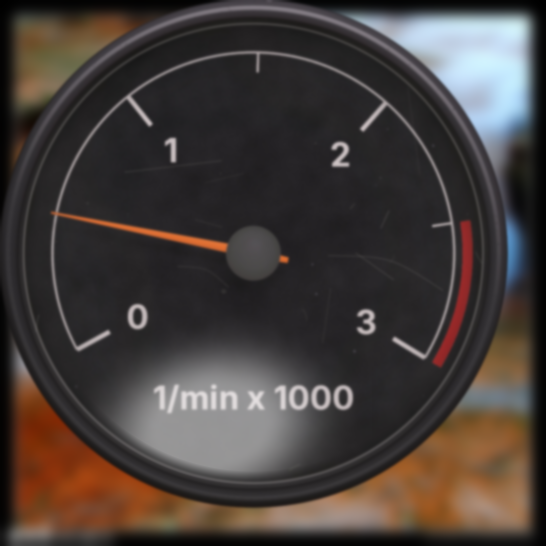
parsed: 500 rpm
